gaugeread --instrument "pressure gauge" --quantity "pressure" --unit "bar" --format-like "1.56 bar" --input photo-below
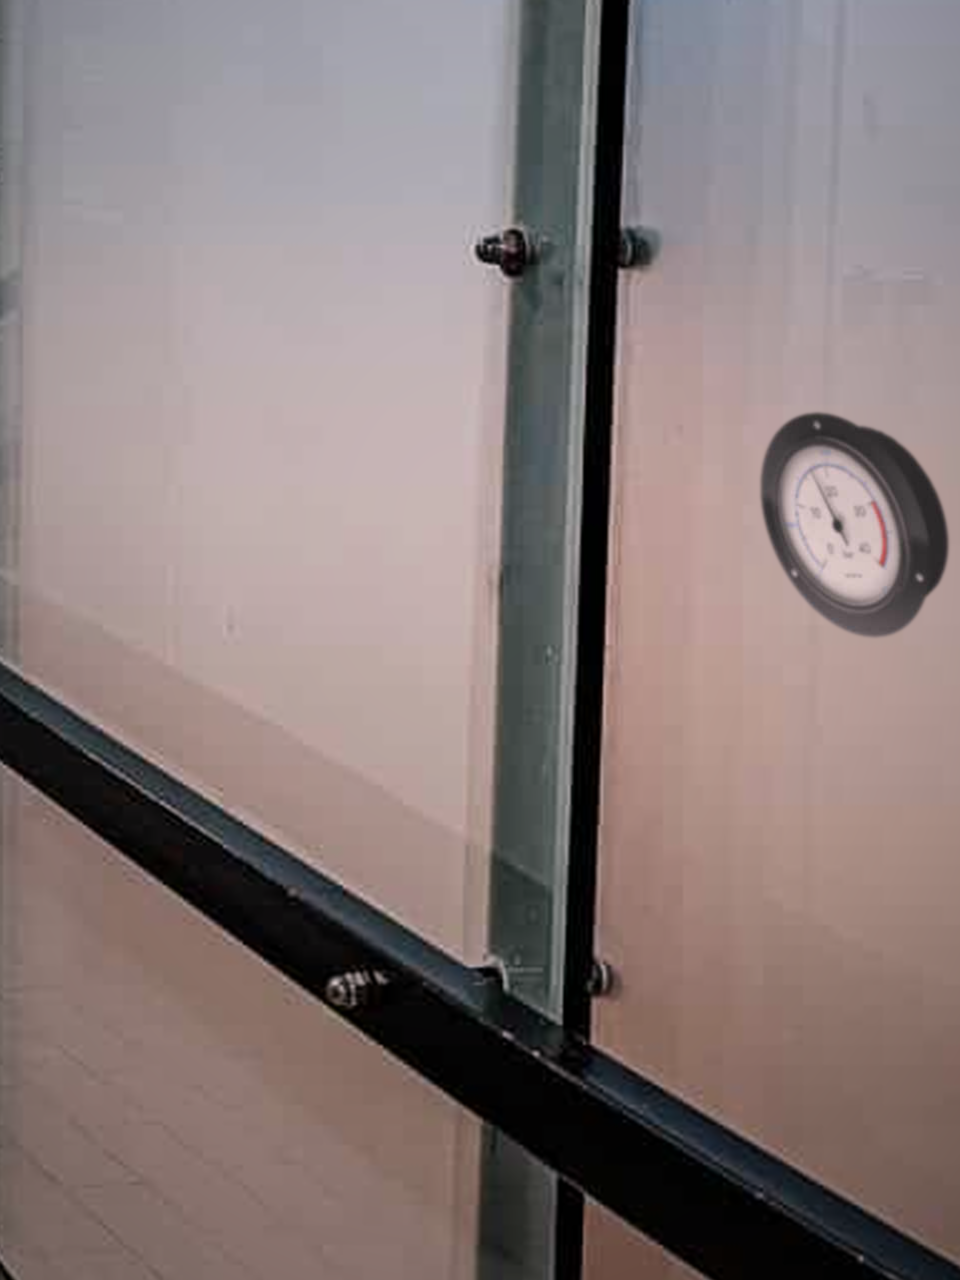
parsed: 17.5 bar
